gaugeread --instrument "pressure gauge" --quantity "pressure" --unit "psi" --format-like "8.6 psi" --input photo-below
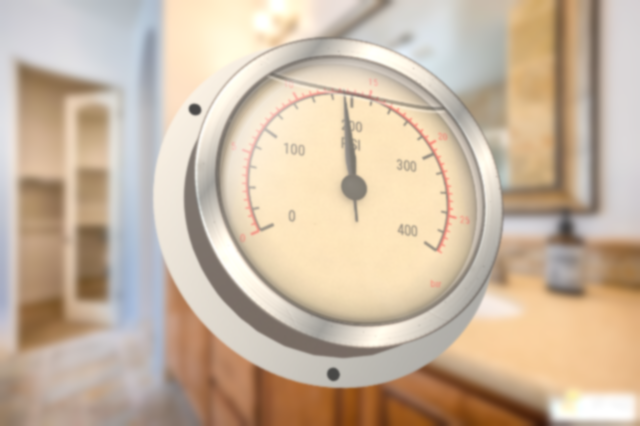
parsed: 190 psi
